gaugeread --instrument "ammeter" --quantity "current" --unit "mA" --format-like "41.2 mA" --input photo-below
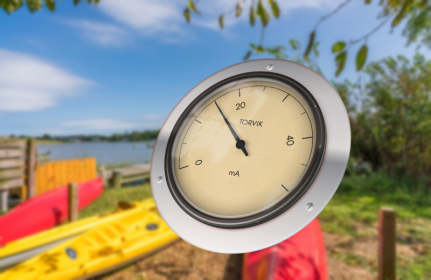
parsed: 15 mA
